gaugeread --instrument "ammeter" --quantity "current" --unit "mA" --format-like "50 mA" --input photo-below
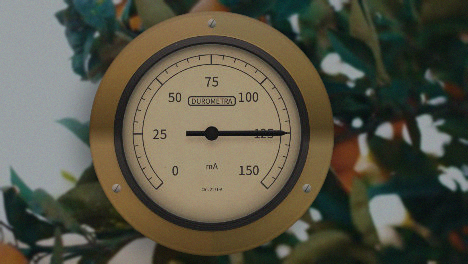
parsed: 125 mA
